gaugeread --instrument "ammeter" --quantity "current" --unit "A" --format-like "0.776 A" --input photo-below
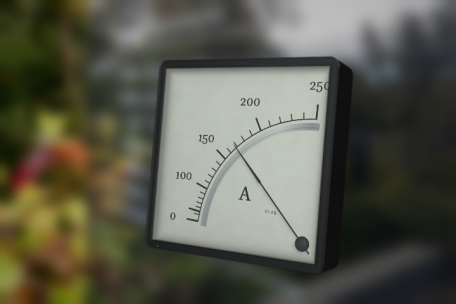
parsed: 170 A
